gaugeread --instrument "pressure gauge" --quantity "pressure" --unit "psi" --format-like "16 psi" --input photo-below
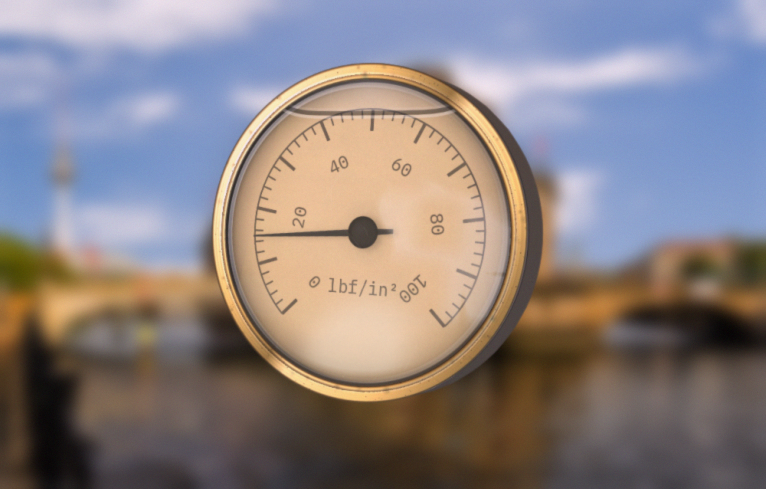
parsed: 15 psi
